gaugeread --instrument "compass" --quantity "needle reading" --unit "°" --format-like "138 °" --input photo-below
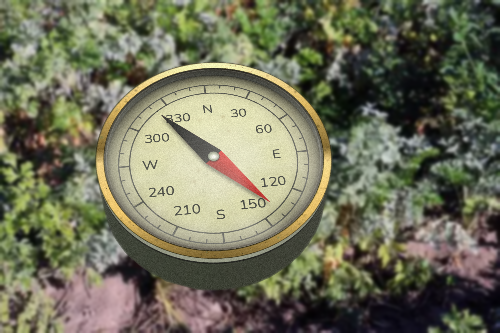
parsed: 140 °
